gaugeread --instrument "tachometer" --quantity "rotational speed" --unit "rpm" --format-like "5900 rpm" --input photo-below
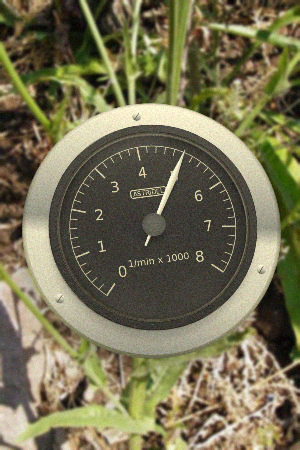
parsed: 5000 rpm
